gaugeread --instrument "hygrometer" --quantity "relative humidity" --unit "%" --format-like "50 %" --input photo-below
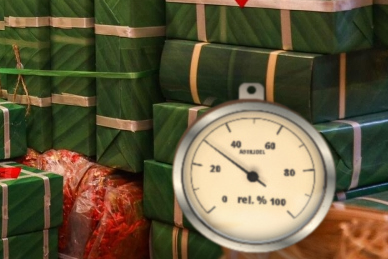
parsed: 30 %
